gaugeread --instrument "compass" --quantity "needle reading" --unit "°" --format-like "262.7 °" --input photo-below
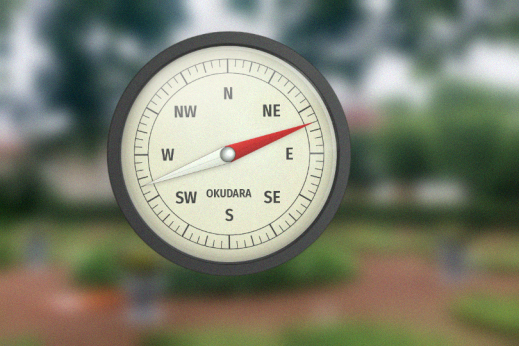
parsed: 70 °
